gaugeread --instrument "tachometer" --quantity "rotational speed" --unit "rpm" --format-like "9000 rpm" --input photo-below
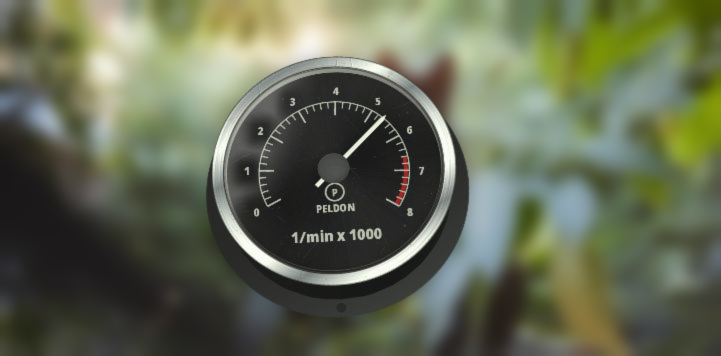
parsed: 5400 rpm
